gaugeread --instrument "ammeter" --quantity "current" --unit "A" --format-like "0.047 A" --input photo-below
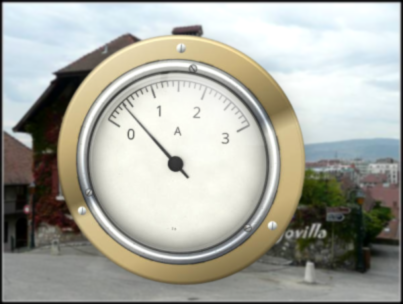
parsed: 0.4 A
